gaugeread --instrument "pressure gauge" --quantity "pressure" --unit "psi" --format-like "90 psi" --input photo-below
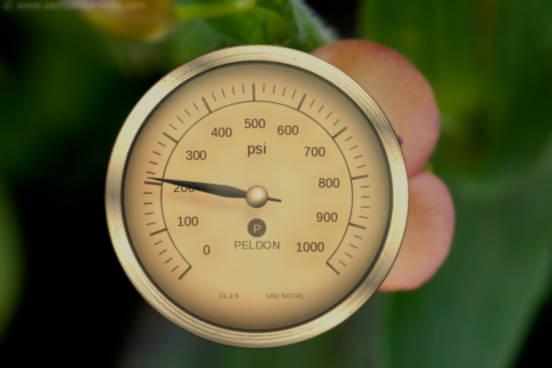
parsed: 210 psi
